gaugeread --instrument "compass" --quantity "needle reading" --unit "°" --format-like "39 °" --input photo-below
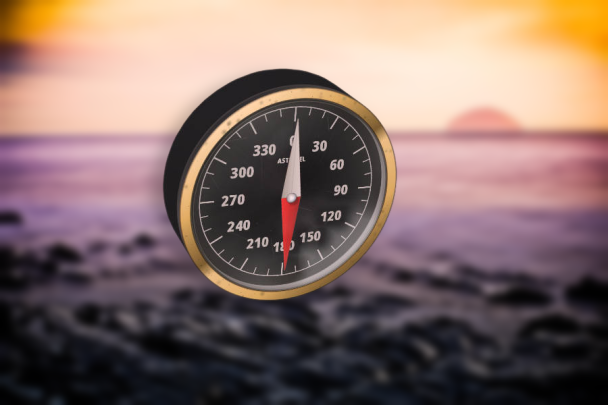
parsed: 180 °
